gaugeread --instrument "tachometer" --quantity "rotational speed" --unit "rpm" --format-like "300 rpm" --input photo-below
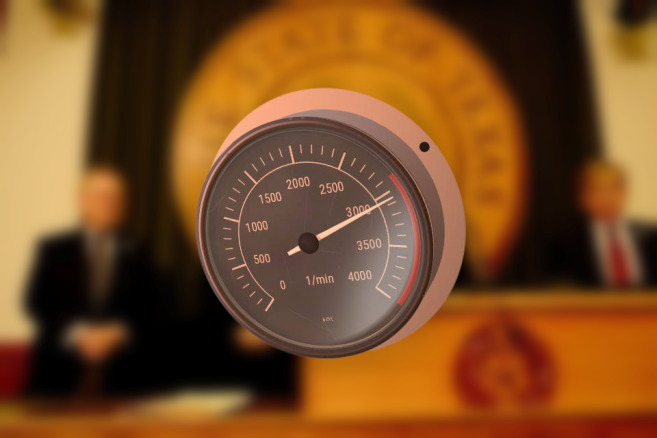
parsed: 3050 rpm
